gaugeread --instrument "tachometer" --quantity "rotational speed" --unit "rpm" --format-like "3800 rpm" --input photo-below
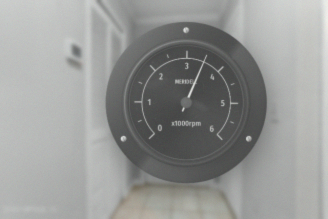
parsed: 3500 rpm
